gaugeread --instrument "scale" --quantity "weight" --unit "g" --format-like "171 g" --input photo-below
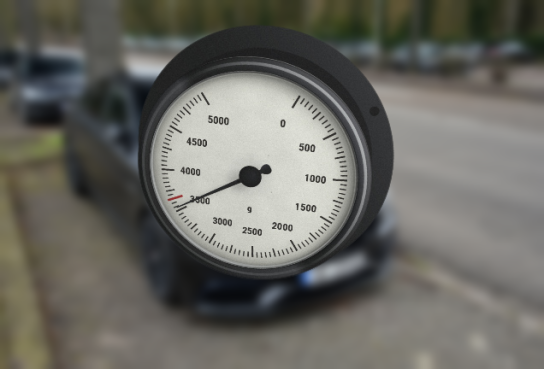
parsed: 3550 g
